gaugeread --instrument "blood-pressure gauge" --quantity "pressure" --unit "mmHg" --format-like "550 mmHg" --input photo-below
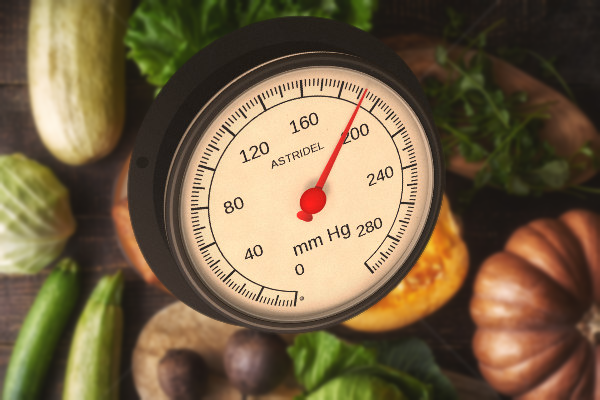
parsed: 190 mmHg
